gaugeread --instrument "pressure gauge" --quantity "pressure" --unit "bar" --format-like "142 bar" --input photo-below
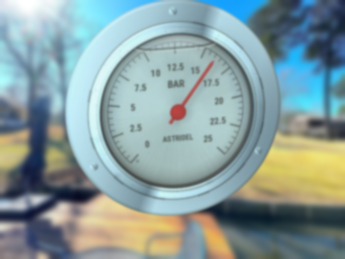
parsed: 16 bar
